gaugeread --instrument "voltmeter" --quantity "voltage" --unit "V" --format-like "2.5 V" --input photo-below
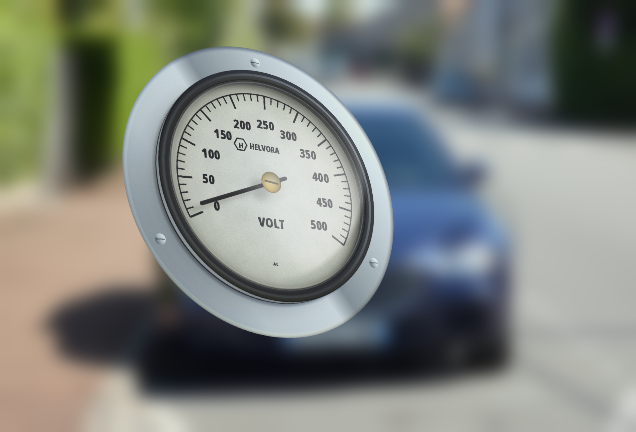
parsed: 10 V
